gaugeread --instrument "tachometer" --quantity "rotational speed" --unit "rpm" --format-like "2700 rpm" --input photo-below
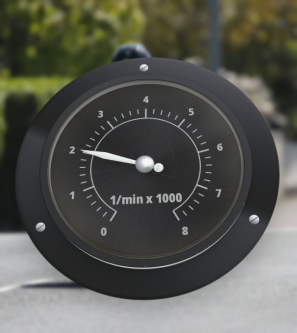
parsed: 2000 rpm
